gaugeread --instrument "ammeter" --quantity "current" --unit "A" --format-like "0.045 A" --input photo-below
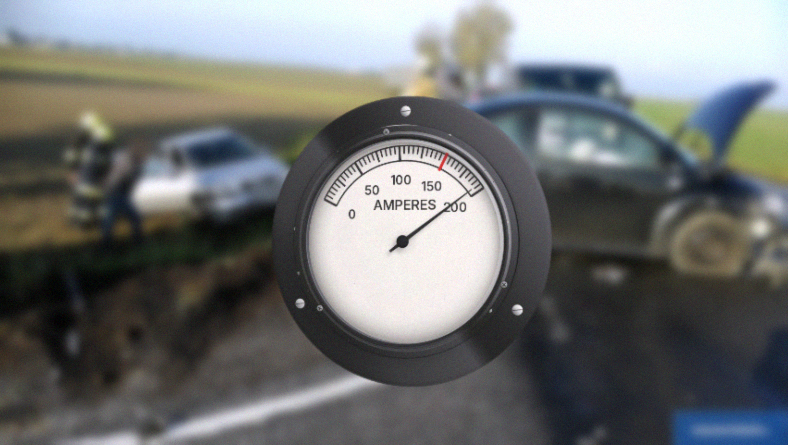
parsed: 195 A
